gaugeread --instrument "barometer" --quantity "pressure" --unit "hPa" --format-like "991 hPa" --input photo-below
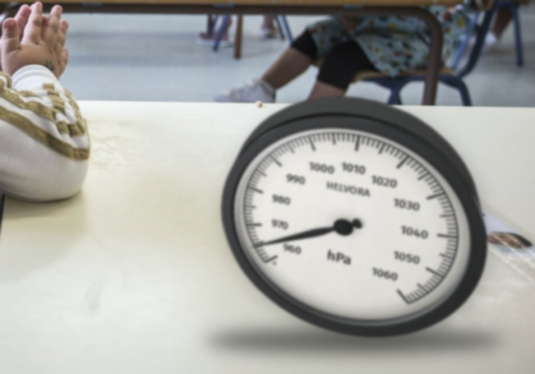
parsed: 965 hPa
